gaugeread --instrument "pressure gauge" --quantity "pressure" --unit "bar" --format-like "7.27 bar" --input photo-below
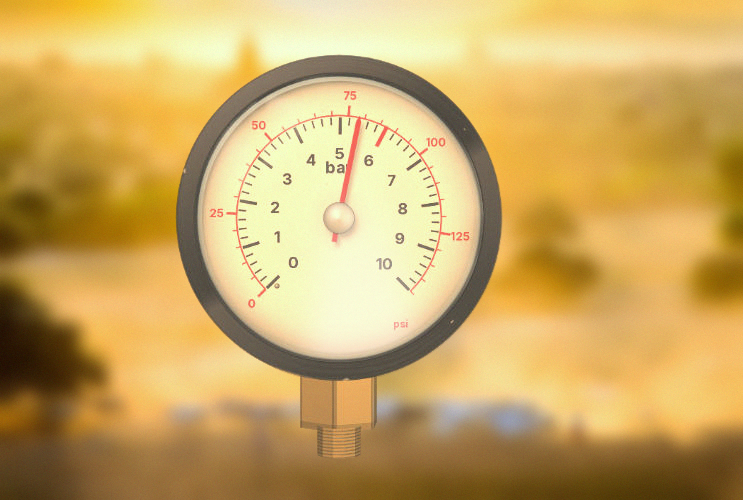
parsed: 5.4 bar
